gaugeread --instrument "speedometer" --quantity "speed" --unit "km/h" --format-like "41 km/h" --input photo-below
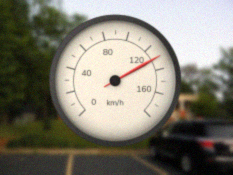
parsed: 130 km/h
